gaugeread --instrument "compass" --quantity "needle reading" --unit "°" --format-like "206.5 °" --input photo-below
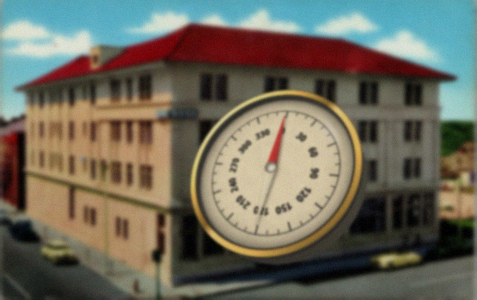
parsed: 0 °
